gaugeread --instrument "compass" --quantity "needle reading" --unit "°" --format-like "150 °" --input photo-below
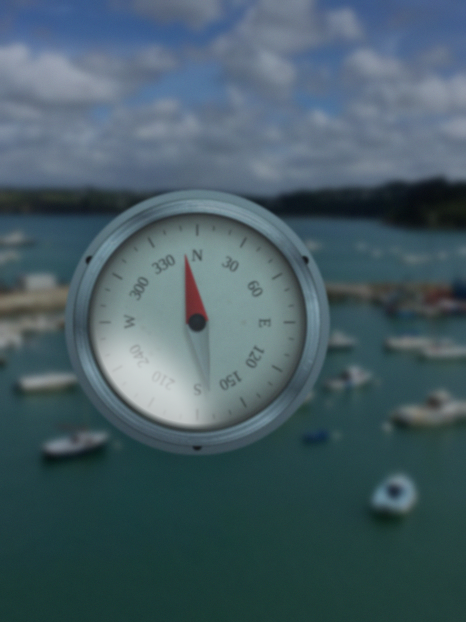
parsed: 350 °
